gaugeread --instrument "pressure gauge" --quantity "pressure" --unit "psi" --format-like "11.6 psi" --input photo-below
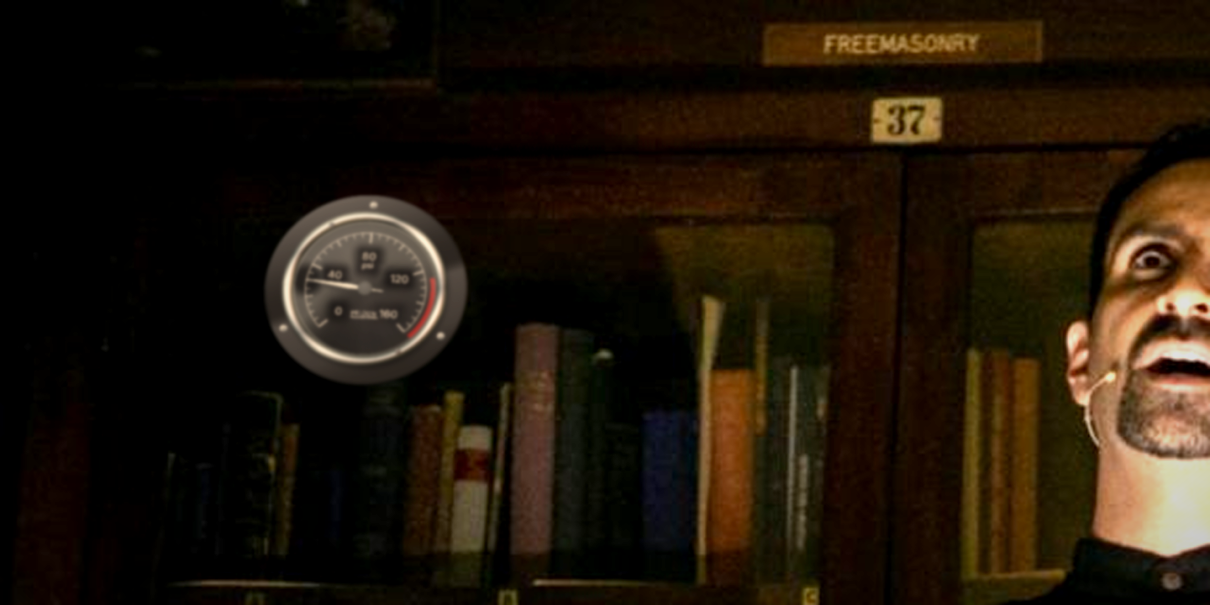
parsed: 30 psi
